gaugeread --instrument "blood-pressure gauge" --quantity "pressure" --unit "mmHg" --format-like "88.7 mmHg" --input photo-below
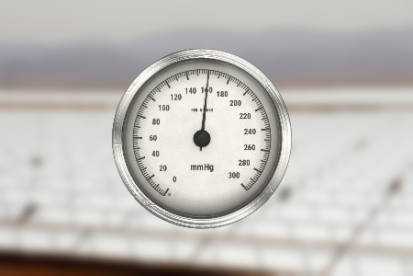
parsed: 160 mmHg
